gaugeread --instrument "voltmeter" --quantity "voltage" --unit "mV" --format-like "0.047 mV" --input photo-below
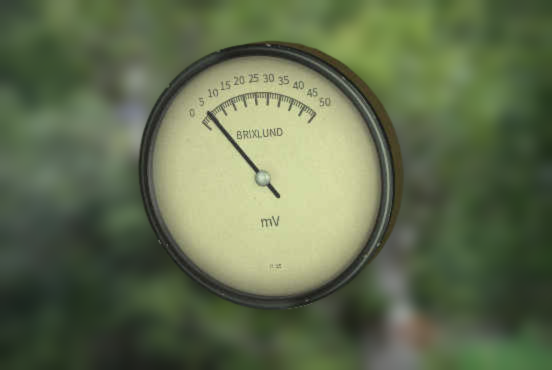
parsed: 5 mV
